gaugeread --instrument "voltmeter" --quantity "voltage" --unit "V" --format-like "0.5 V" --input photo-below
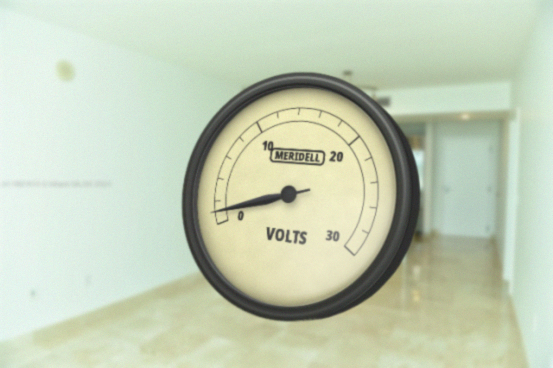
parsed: 1 V
